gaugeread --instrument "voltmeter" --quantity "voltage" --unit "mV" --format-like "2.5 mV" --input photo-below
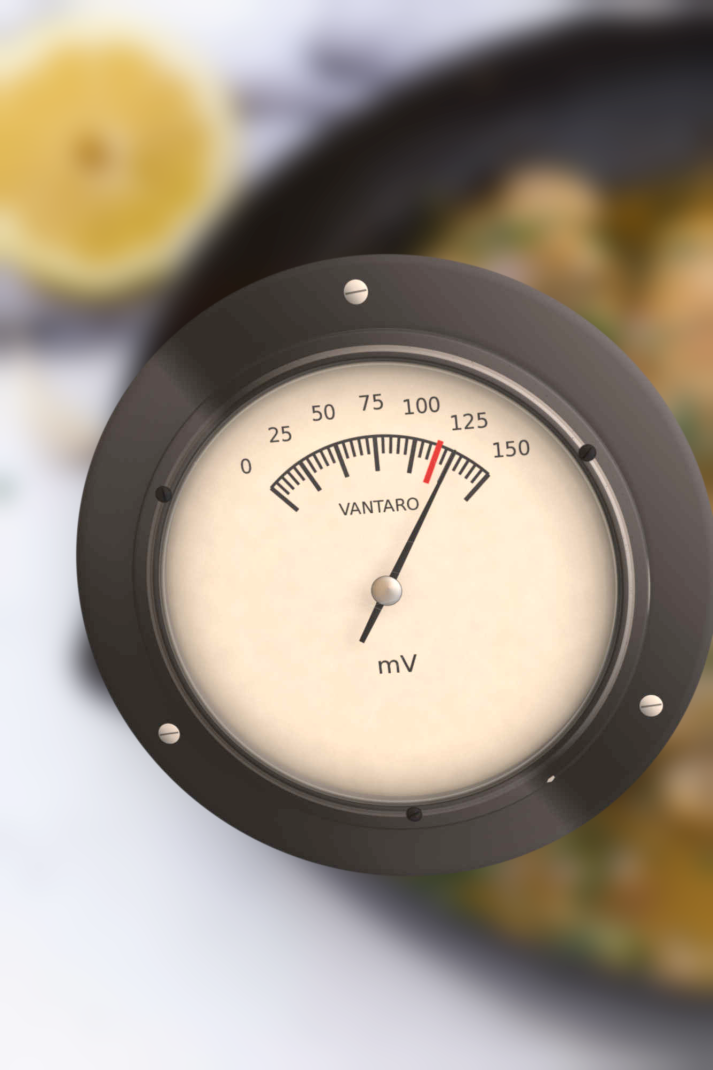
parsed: 125 mV
